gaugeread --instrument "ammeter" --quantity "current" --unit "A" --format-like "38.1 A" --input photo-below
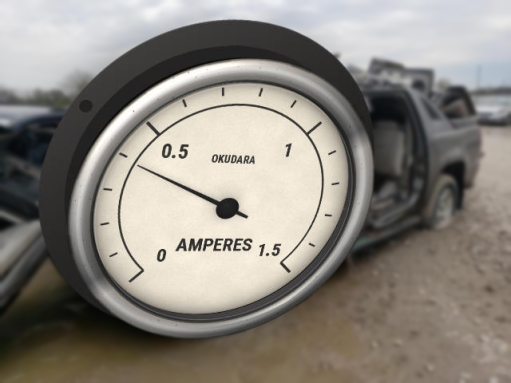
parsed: 0.4 A
